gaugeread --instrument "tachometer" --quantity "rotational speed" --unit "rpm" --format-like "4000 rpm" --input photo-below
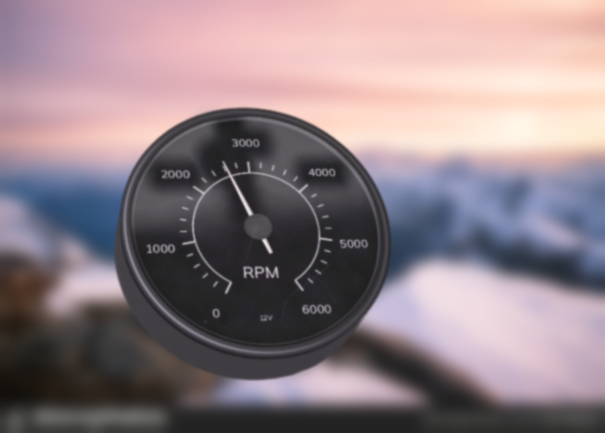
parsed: 2600 rpm
